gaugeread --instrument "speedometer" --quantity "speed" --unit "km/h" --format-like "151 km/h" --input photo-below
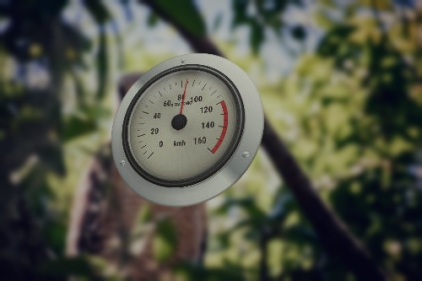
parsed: 85 km/h
